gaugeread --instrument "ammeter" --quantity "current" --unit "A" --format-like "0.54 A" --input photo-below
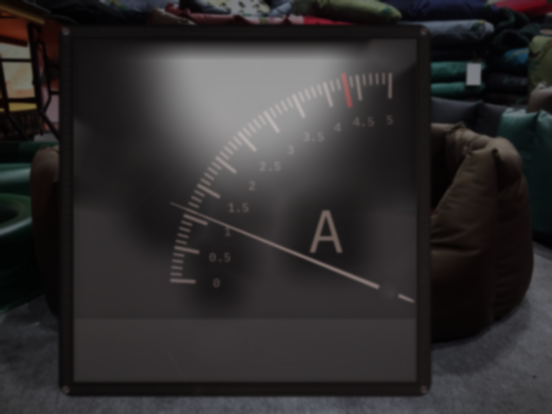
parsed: 1.1 A
